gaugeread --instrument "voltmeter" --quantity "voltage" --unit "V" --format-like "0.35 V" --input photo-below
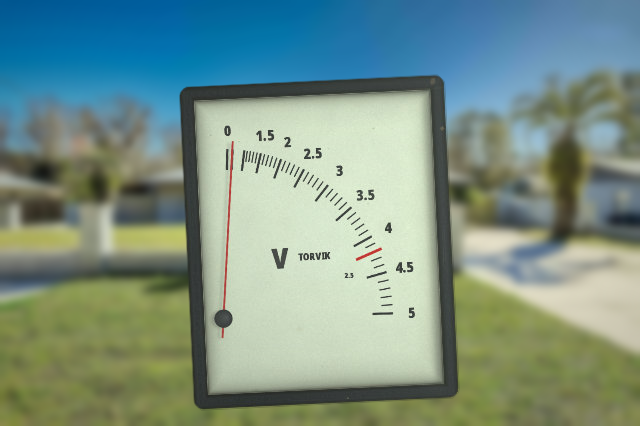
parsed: 0.5 V
